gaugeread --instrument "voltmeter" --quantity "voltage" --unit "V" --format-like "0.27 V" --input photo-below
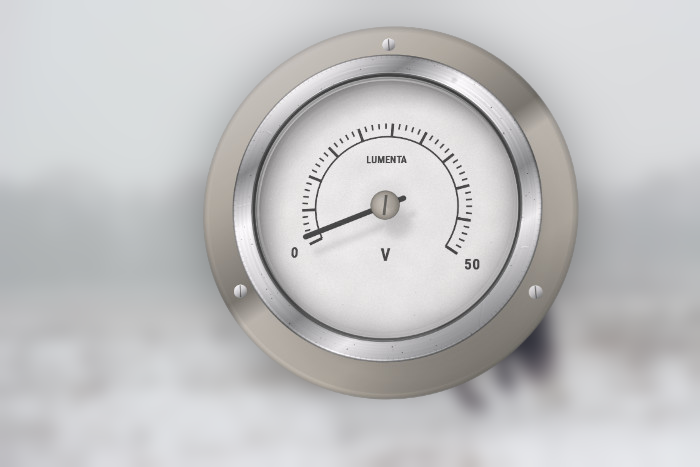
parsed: 1 V
